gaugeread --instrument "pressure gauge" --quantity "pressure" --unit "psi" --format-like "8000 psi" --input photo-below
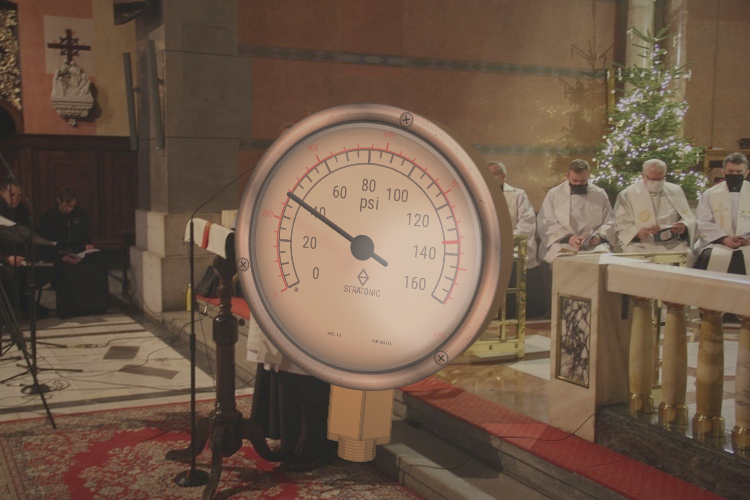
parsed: 40 psi
